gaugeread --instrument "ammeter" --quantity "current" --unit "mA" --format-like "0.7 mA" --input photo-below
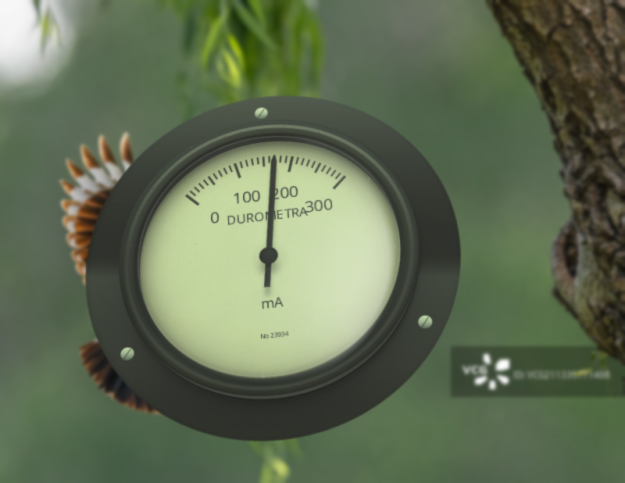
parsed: 170 mA
